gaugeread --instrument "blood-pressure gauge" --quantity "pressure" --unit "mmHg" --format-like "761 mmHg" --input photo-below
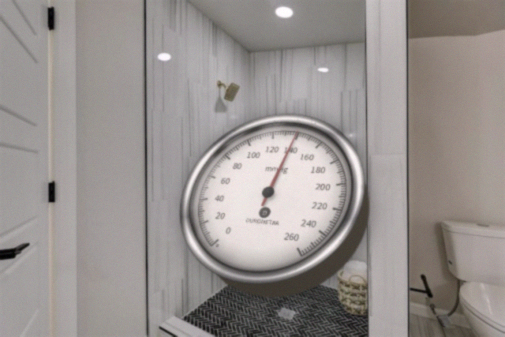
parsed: 140 mmHg
